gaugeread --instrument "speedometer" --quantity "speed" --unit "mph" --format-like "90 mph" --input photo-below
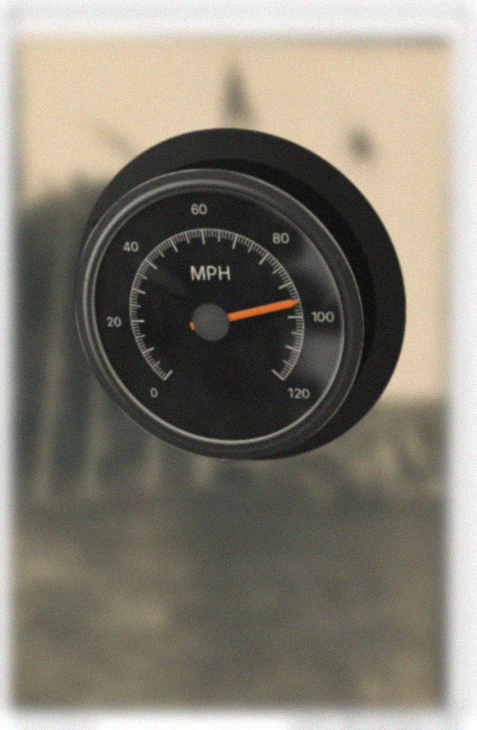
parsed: 95 mph
